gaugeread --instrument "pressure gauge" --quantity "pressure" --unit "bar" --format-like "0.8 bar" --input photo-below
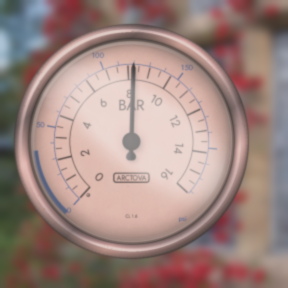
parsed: 8.25 bar
